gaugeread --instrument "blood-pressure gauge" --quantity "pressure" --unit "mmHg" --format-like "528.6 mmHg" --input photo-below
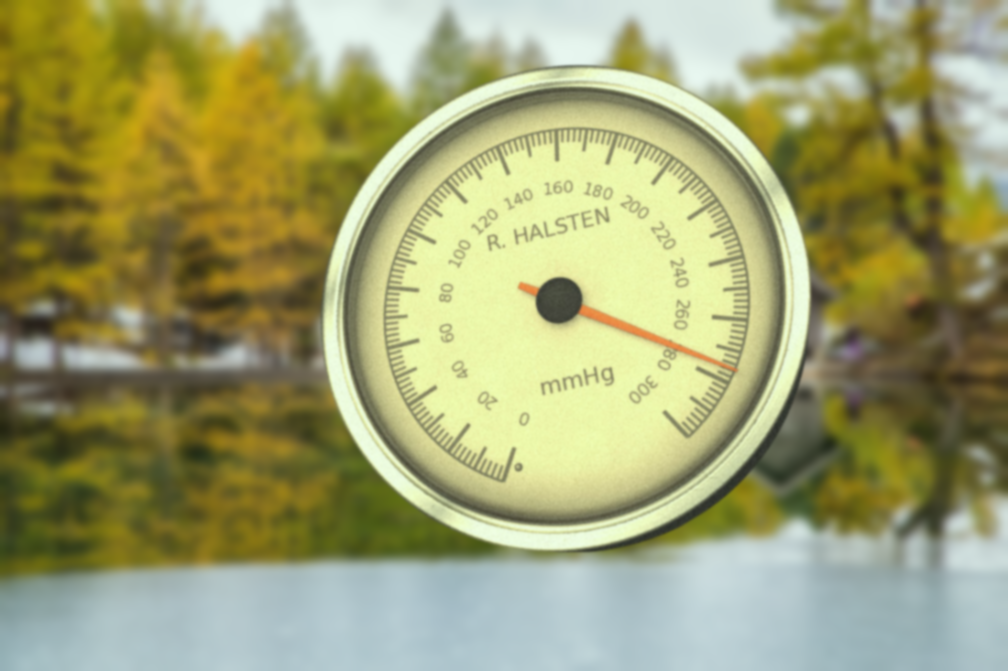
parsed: 276 mmHg
